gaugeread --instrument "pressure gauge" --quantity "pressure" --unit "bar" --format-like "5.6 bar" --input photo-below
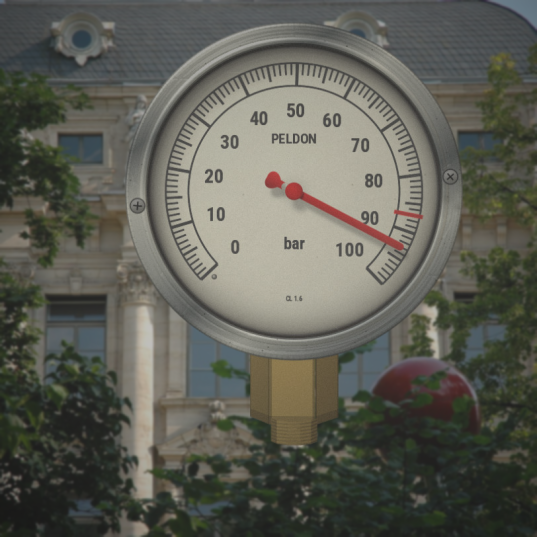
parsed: 93 bar
